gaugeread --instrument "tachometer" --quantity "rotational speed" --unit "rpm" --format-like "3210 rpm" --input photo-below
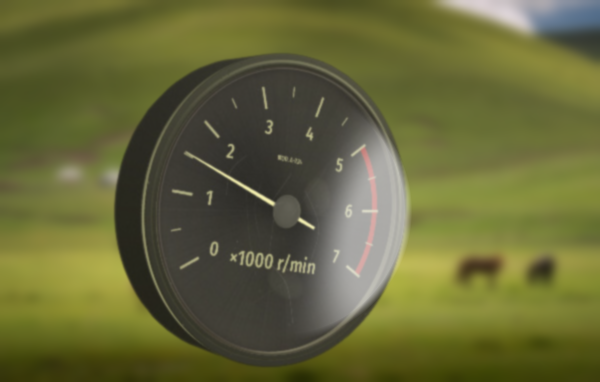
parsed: 1500 rpm
